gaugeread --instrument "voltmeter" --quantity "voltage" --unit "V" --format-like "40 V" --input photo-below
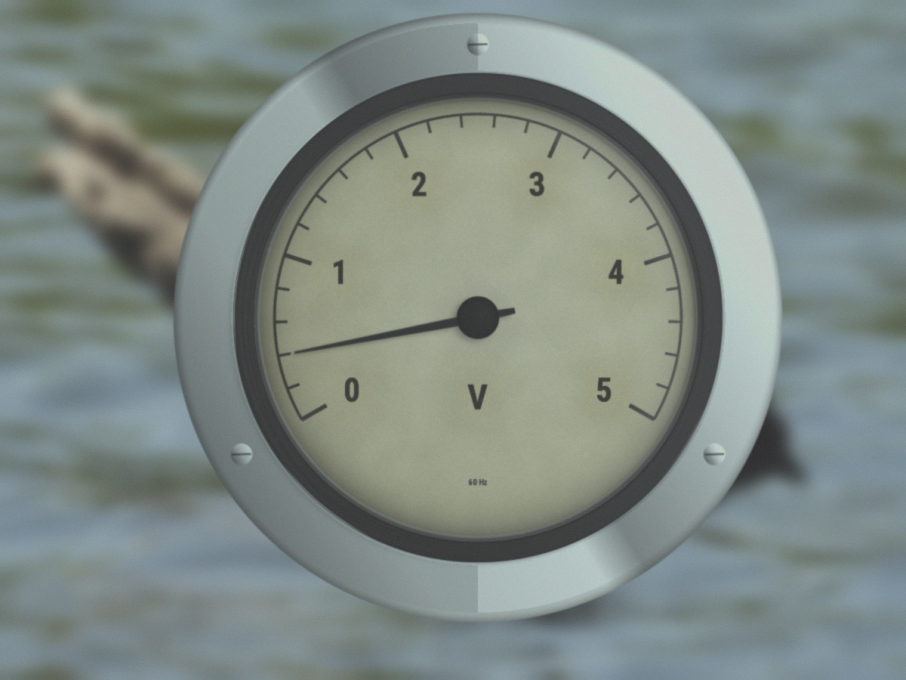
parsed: 0.4 V
